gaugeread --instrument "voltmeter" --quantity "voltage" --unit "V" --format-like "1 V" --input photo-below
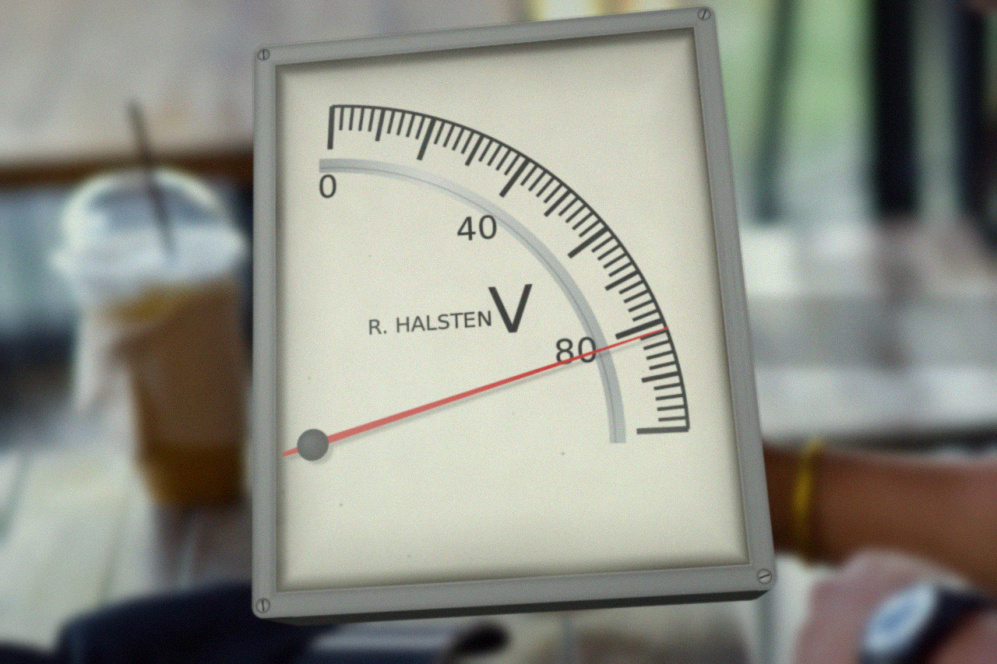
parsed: 82 V
